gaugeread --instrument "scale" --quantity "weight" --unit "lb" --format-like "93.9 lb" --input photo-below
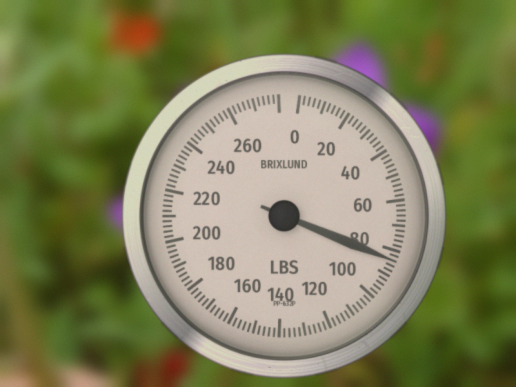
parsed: 84 lb
